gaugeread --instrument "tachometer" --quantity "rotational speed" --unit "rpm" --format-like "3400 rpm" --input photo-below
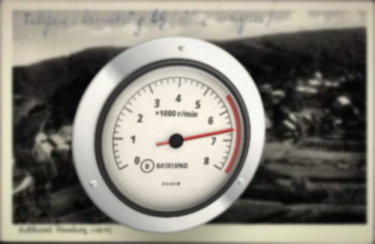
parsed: 6600 rpm
